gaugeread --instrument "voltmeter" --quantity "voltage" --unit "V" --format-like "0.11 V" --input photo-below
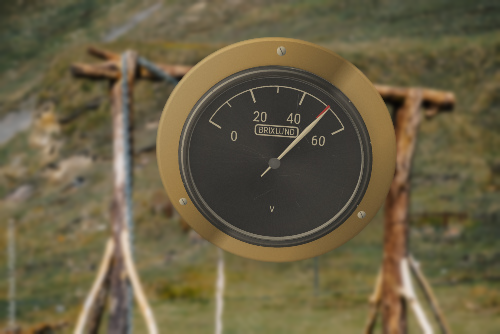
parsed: 50 V
